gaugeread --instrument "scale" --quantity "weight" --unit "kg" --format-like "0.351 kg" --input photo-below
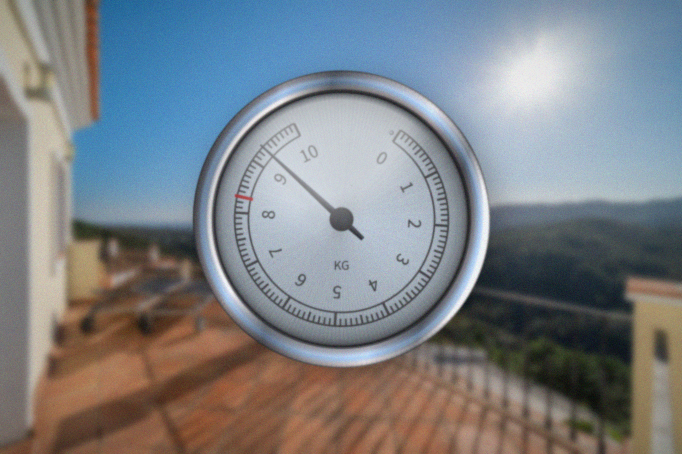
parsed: 9.3 kg
